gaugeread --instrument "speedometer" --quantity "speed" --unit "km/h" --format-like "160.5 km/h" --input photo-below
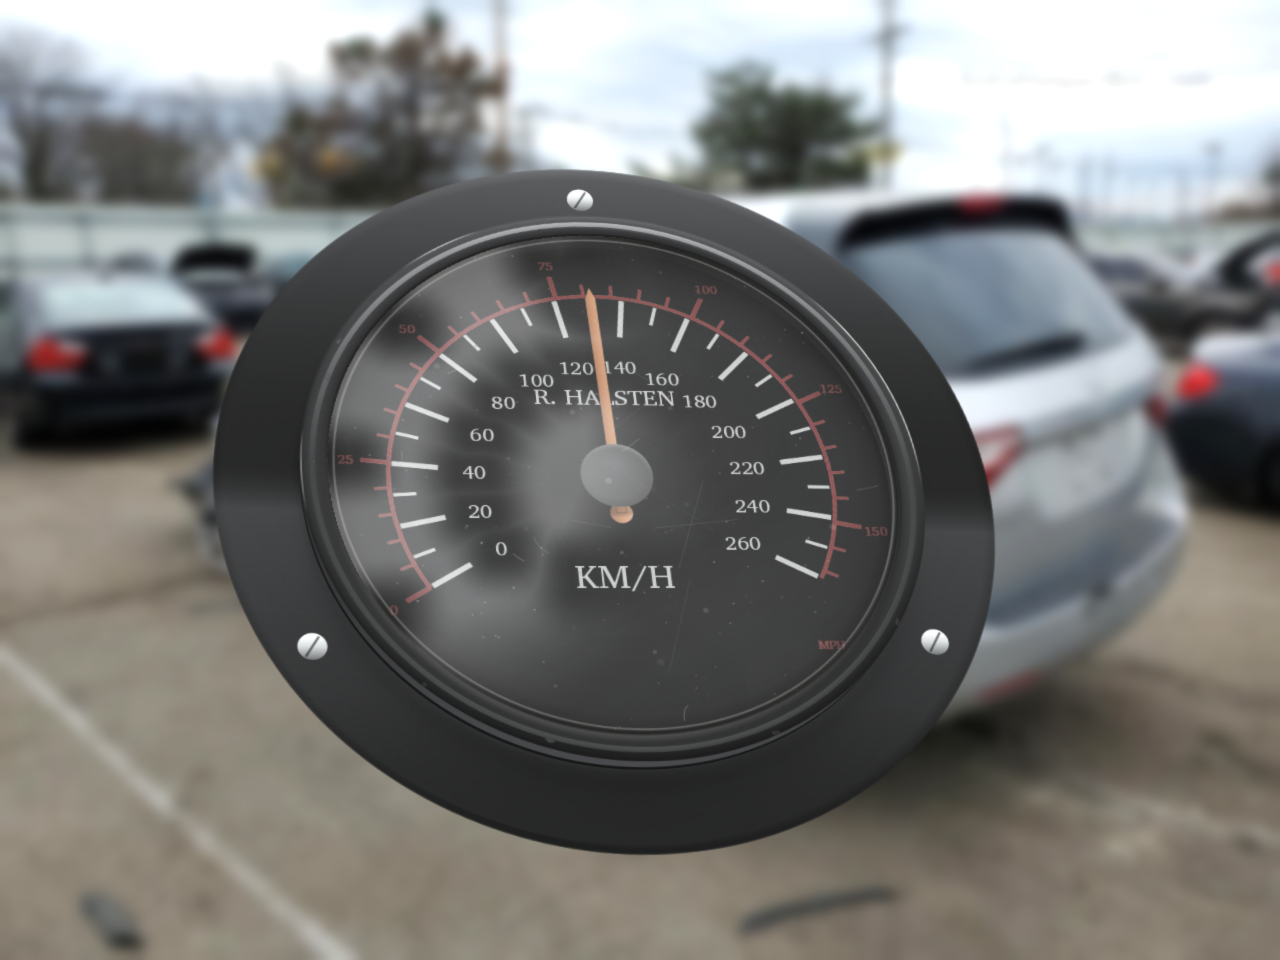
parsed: 130 km/h
